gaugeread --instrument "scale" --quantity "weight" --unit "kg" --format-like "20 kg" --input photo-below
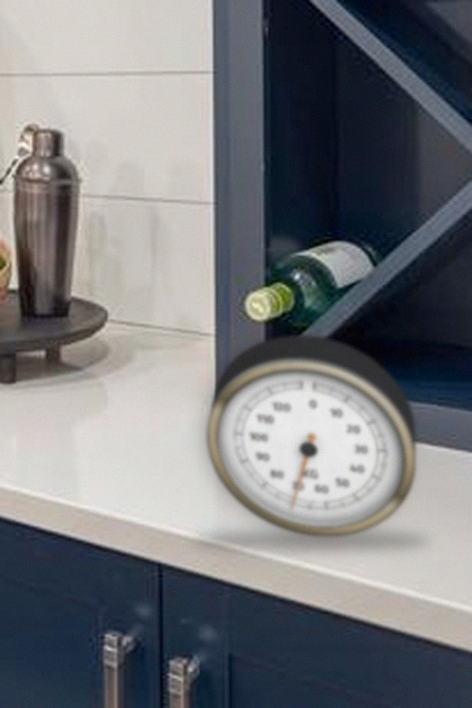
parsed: 70 kg
